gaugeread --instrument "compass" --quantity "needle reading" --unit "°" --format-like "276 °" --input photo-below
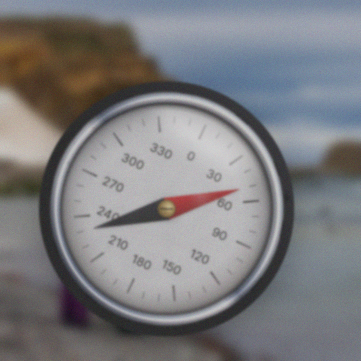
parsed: 50 °
